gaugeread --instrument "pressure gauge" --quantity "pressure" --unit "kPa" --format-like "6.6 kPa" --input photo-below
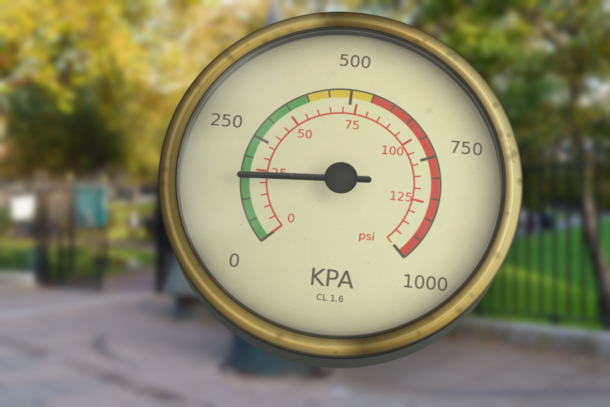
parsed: 150 kPa
